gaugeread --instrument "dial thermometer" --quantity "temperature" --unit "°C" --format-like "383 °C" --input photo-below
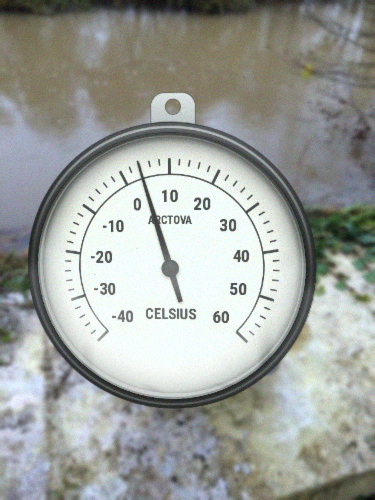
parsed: 4 °C
